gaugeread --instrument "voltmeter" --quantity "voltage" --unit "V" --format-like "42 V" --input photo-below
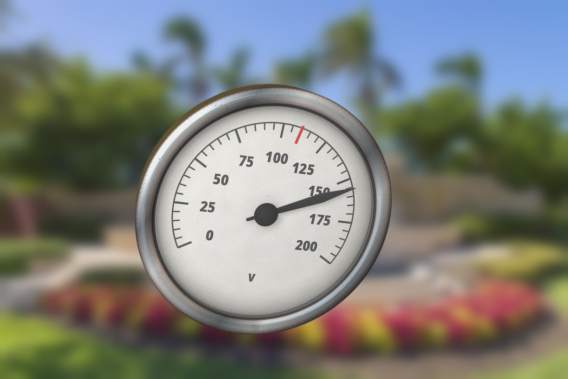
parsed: 155 V
